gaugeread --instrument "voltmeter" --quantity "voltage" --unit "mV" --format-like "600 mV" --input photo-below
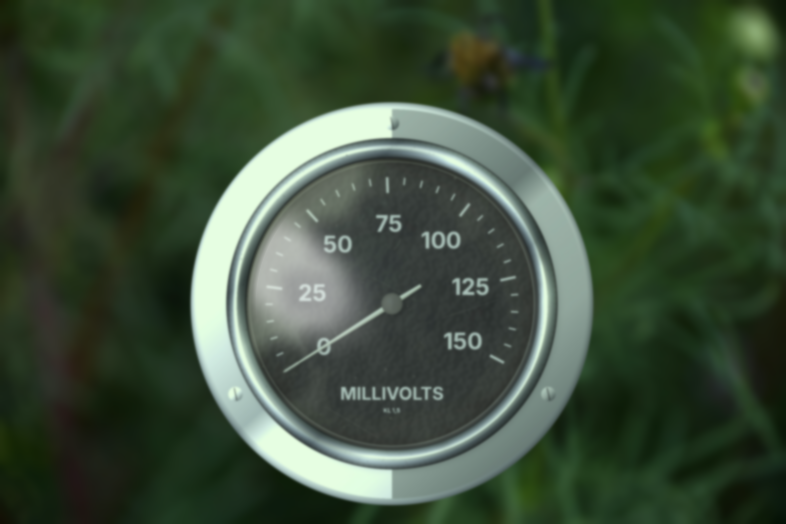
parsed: 0 mV
